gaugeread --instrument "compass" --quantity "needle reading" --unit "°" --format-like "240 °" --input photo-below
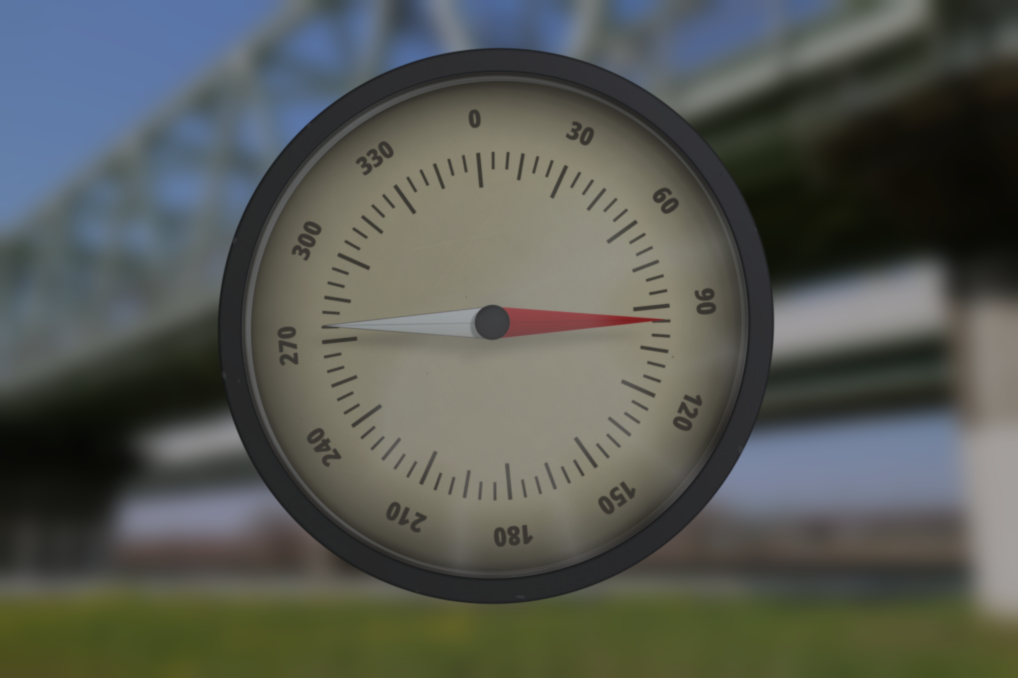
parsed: 95 °
